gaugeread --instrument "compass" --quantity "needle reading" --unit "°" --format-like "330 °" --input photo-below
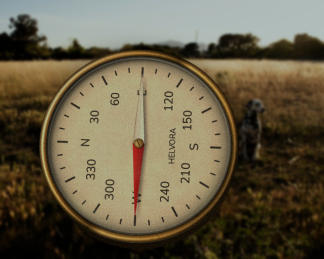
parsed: 270 °
